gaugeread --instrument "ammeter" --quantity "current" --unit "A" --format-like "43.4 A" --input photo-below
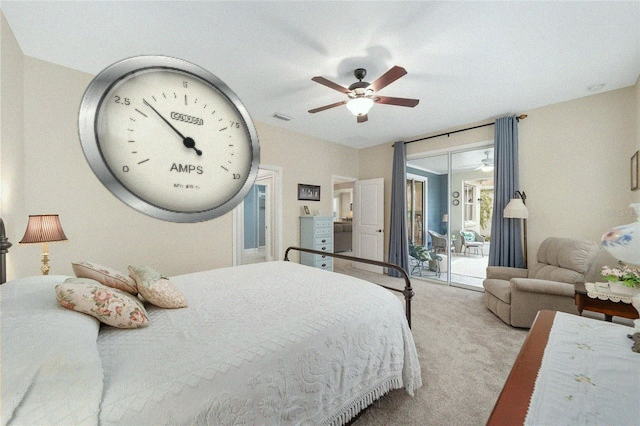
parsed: 3 A
